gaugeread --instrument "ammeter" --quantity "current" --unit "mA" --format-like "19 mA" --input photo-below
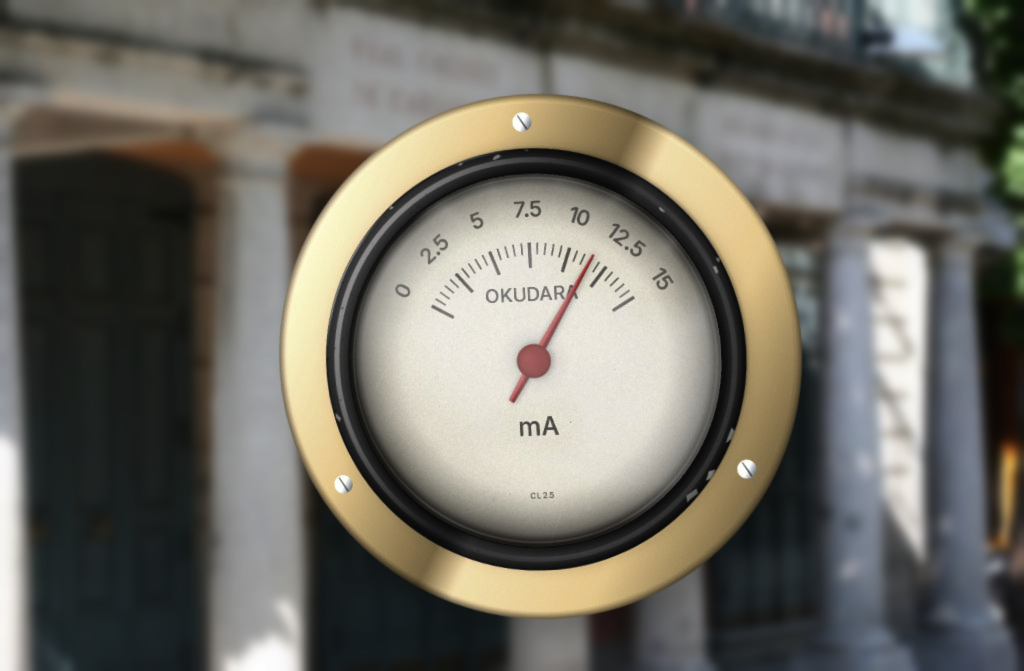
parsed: 11.5 mA
